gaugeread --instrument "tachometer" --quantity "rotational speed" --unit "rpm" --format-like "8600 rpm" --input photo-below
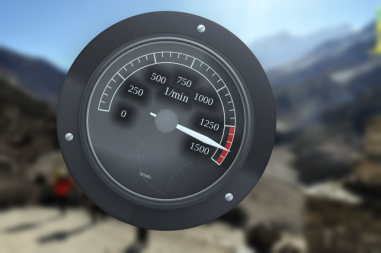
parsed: 1400 rpm
